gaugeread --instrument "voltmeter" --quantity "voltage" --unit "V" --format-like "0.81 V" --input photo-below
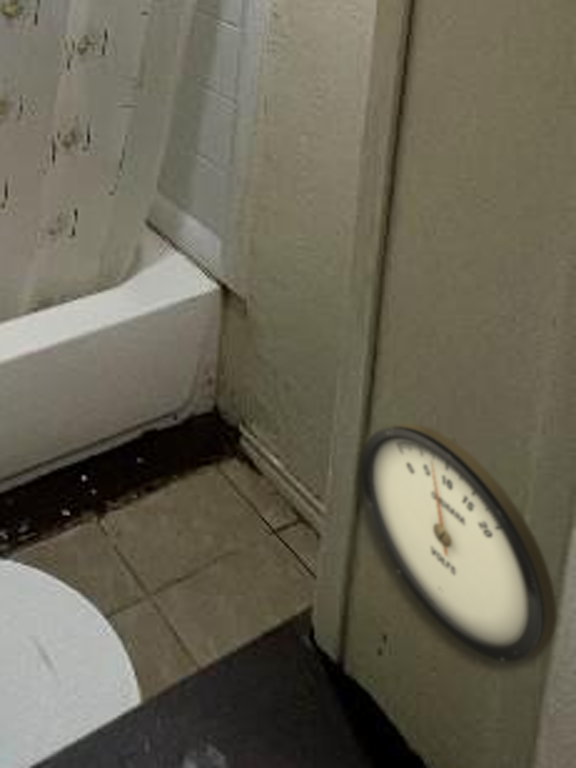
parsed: 7.5 V
